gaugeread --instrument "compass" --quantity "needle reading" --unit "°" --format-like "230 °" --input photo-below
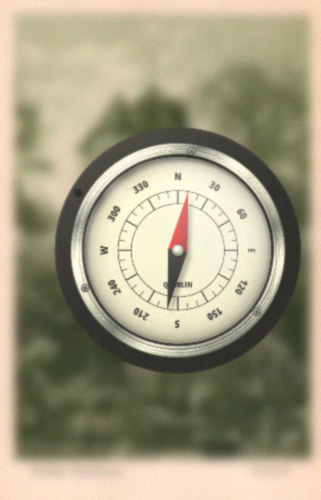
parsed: 10 °
